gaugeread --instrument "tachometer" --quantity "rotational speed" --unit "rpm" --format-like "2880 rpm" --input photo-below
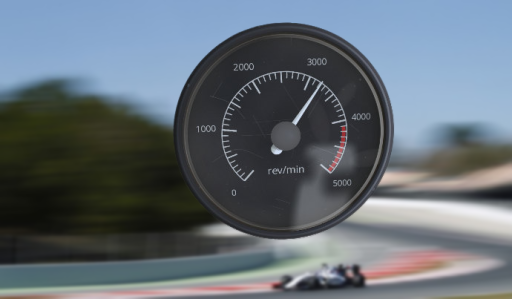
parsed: 3200 rpm
